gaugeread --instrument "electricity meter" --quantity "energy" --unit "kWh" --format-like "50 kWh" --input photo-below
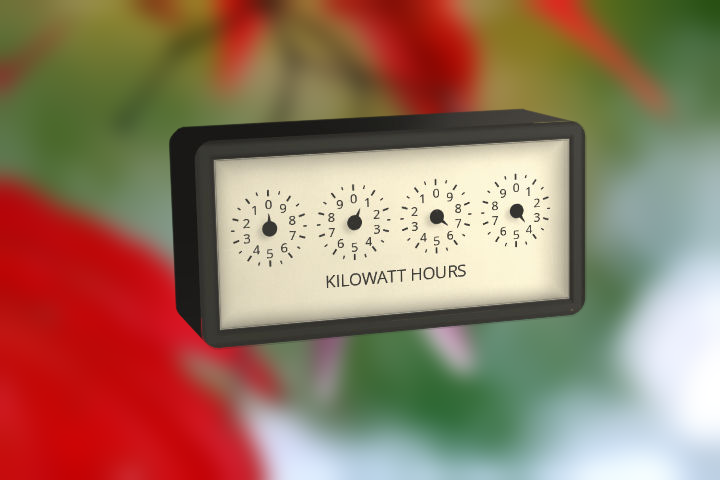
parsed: 64 kWh
